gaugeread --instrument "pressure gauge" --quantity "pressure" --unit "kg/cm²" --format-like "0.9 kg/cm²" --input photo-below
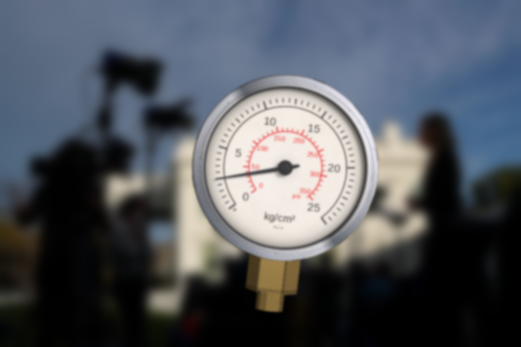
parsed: 2.5 kg/cm²
